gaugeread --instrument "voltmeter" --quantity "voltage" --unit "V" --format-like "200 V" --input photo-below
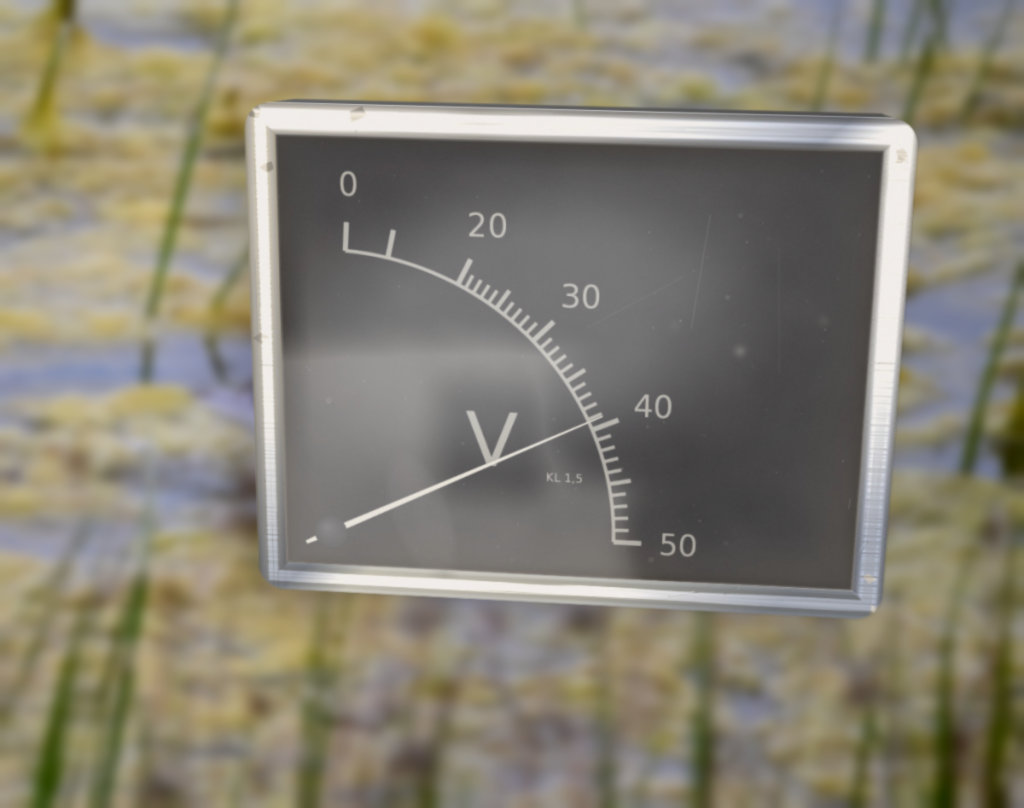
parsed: 39 V
